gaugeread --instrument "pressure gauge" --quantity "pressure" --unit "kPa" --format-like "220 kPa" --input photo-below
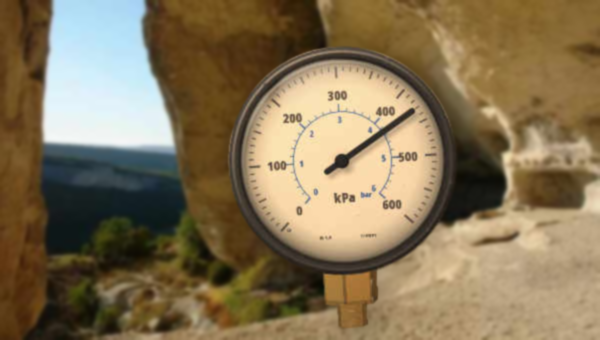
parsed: 430 kPa
